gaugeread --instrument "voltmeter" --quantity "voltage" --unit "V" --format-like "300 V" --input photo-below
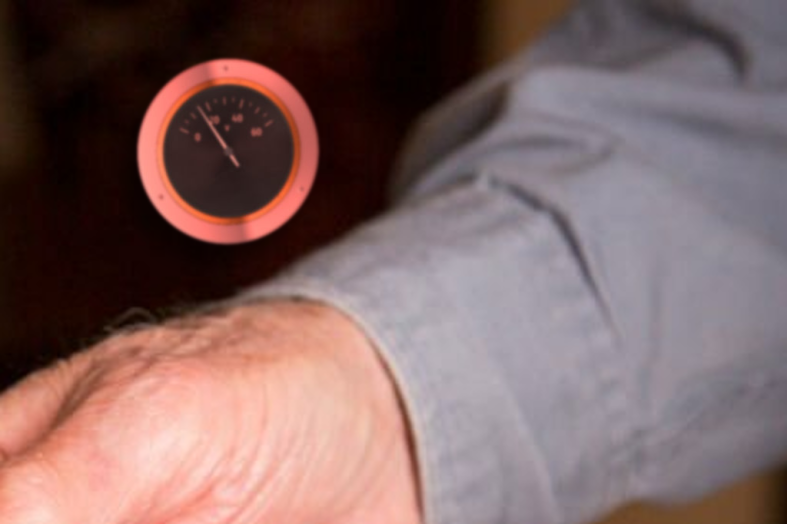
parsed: 15 V
